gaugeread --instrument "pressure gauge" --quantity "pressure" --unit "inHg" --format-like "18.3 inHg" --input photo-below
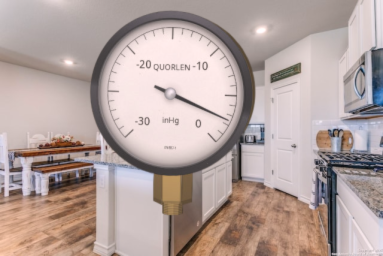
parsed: -2.5 inHg
